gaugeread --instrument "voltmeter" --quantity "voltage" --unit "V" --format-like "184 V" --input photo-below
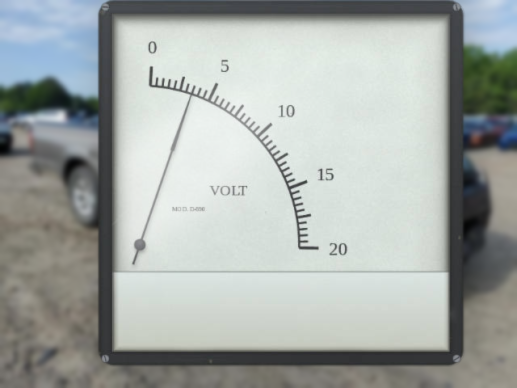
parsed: 3.5 V
